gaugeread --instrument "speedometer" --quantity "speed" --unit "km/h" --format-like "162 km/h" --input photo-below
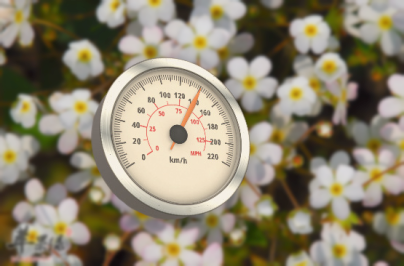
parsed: 140 km/h
